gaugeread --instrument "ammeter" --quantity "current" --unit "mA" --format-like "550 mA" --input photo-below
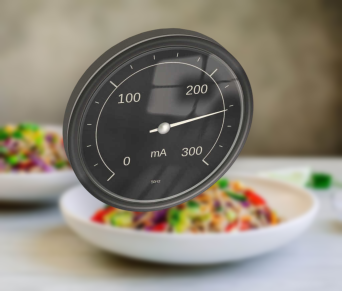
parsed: 240 mA
